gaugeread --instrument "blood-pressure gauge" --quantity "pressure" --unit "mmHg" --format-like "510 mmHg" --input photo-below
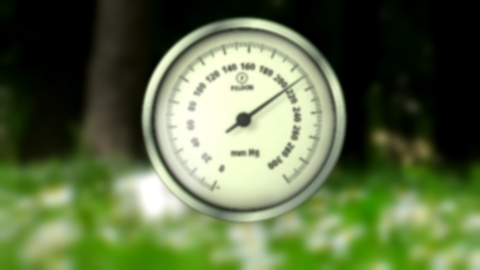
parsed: 210 mmHg
